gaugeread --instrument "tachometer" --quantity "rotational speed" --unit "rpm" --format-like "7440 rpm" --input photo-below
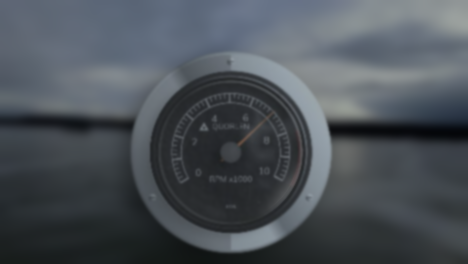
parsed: 7000 rpm
